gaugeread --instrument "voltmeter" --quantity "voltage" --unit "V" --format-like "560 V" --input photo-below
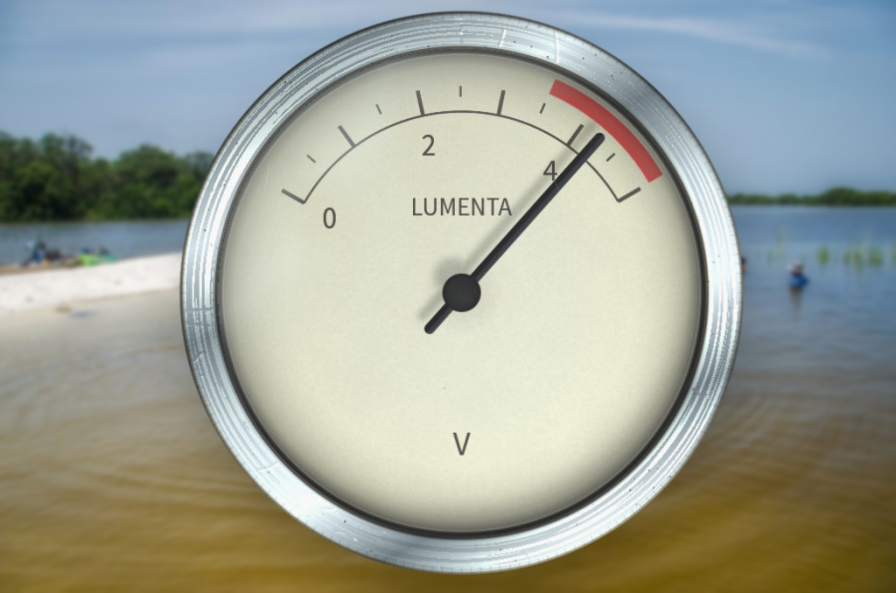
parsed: 4.25 V
